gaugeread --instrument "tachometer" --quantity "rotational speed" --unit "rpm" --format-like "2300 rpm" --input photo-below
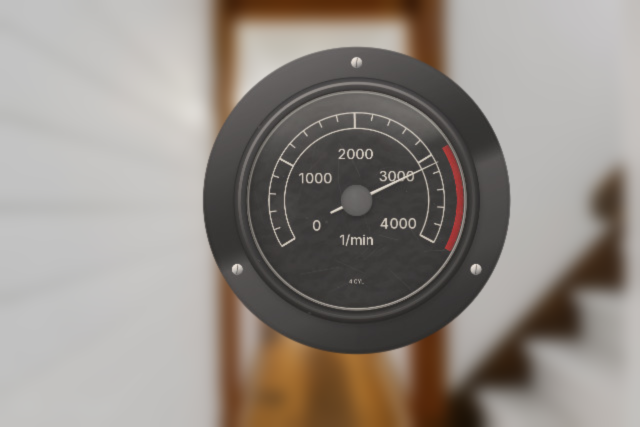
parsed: 3100 rpm
